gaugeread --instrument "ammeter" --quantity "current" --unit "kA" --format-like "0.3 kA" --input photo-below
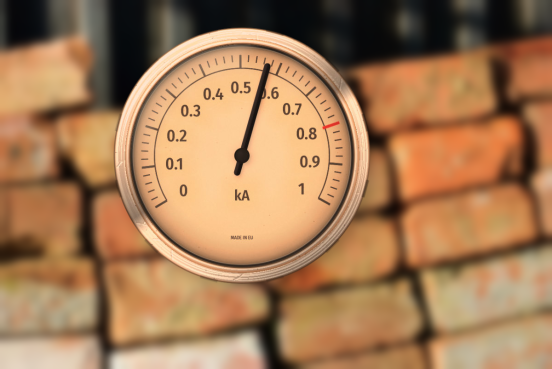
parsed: 0.57 kA
